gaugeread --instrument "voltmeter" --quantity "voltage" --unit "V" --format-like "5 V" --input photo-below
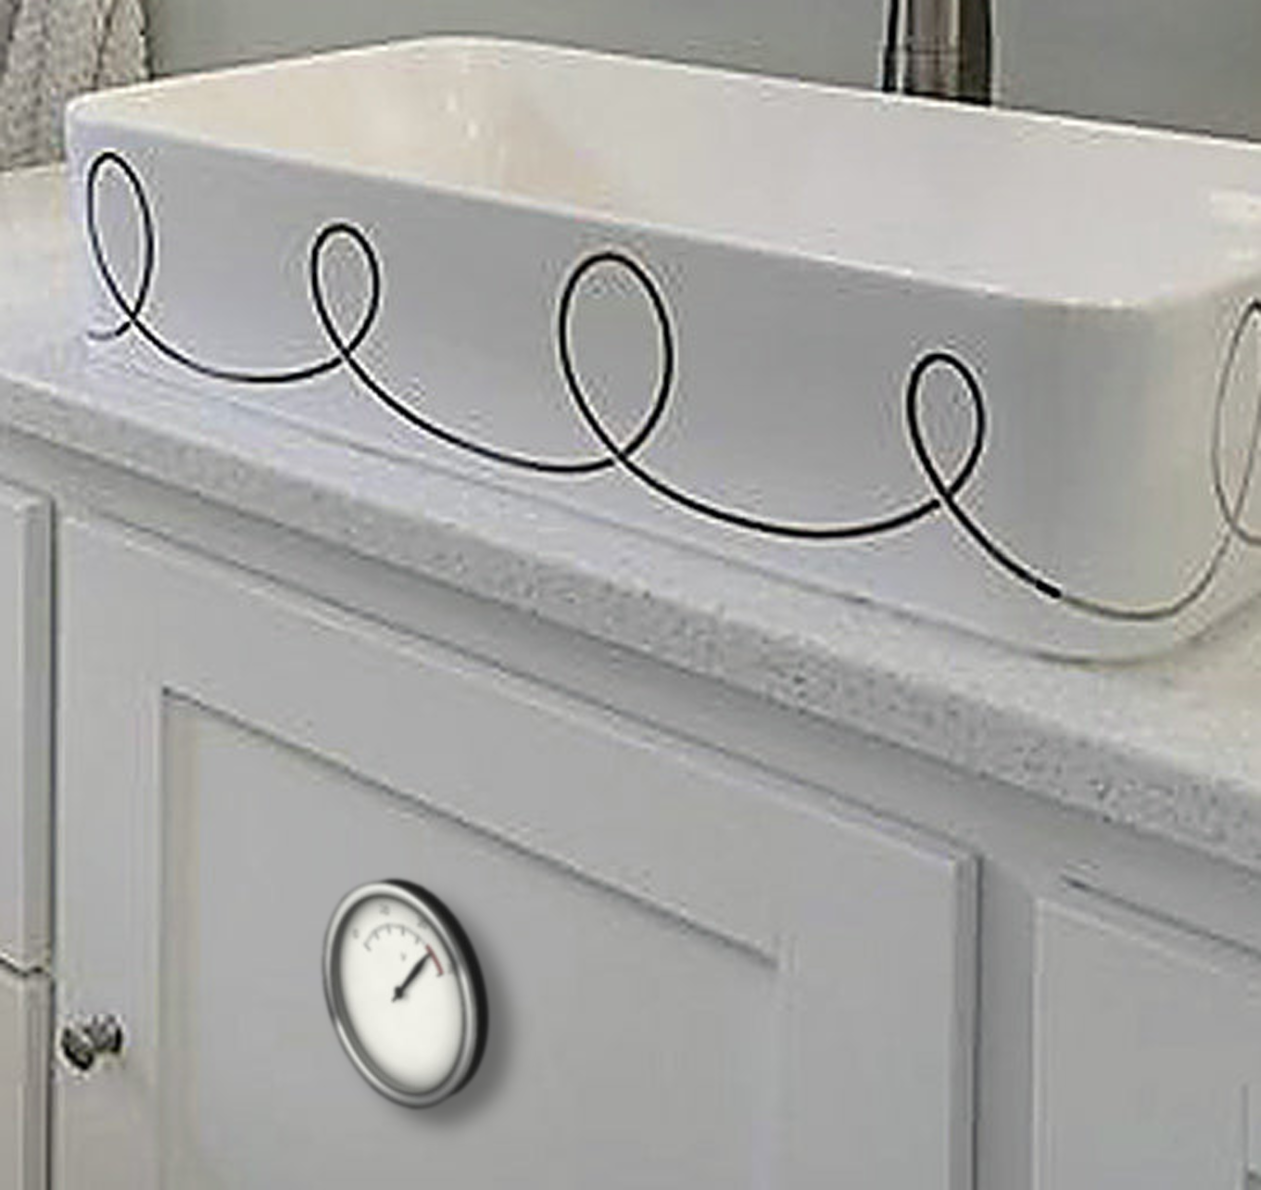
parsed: 25 V
